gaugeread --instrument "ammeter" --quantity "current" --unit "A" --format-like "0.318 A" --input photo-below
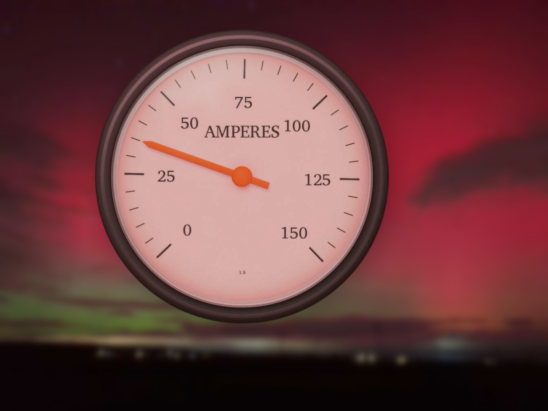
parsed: 35 A
